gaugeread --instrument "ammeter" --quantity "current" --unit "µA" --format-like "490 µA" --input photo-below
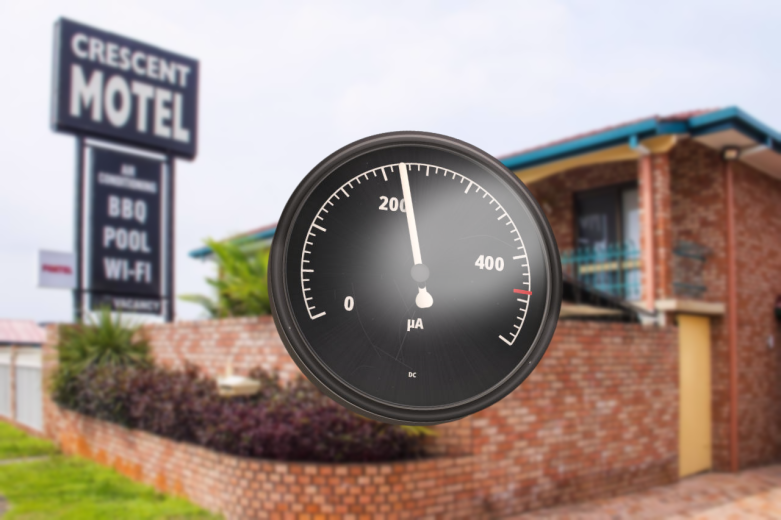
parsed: 220 µA
